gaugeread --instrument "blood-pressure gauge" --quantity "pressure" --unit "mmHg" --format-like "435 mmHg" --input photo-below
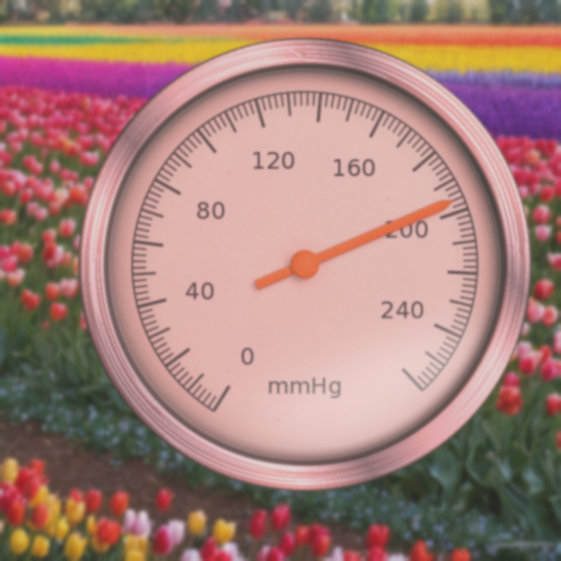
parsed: 196 mmHg
